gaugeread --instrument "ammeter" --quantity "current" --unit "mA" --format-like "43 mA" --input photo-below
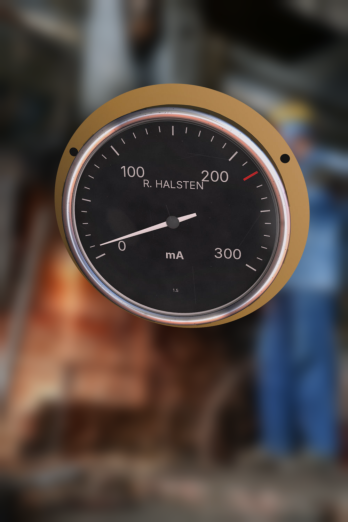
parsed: 10 mA
